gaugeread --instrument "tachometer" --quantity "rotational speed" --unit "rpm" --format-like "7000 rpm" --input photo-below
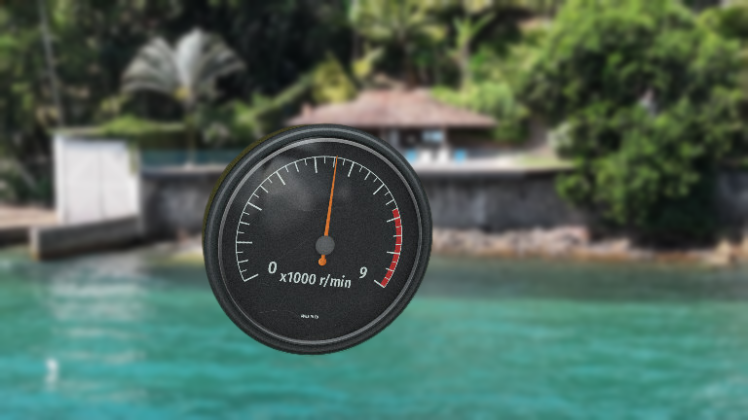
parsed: 4500 rpm
